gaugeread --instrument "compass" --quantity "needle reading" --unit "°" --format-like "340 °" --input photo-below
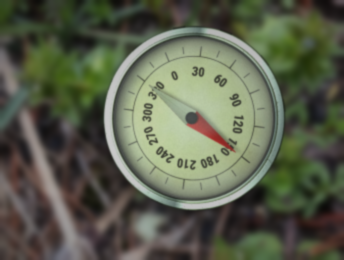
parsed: 150 °
